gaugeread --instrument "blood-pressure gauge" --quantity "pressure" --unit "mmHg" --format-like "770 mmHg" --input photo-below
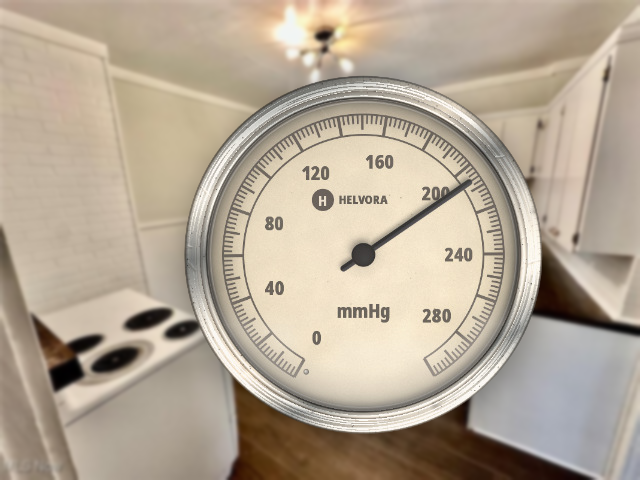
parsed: 206 mmHg
